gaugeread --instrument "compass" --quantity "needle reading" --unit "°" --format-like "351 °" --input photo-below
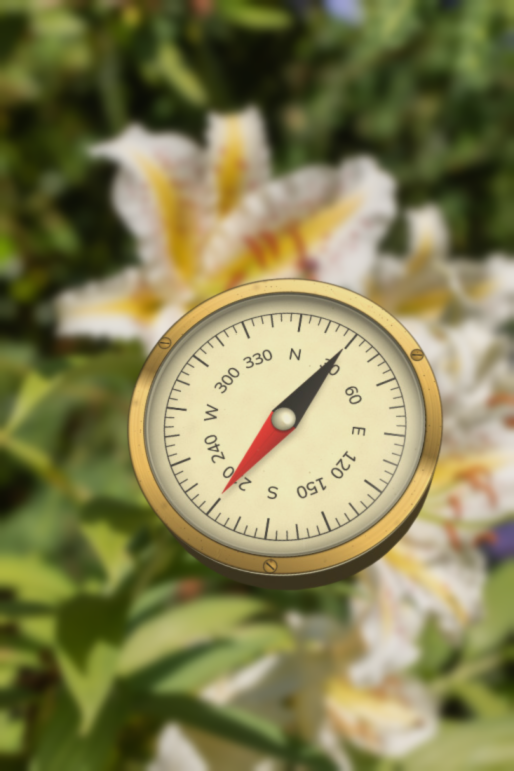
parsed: 210 °
